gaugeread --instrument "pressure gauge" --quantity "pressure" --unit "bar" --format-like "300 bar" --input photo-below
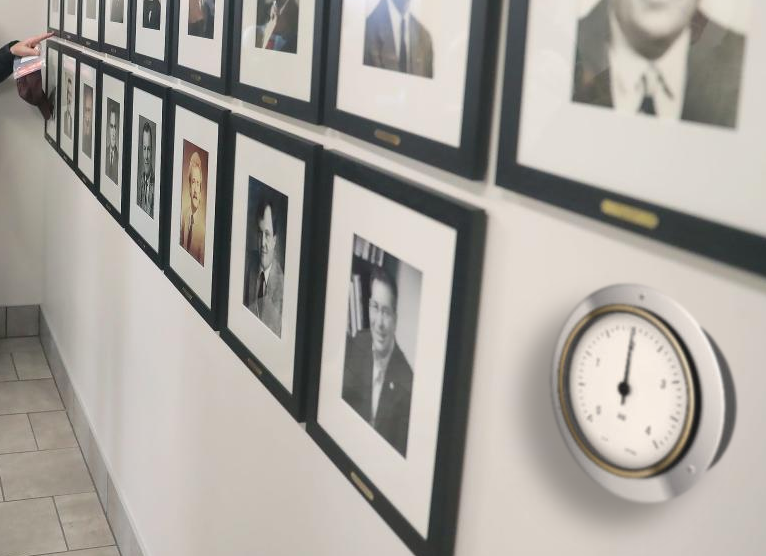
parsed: 2 bar
